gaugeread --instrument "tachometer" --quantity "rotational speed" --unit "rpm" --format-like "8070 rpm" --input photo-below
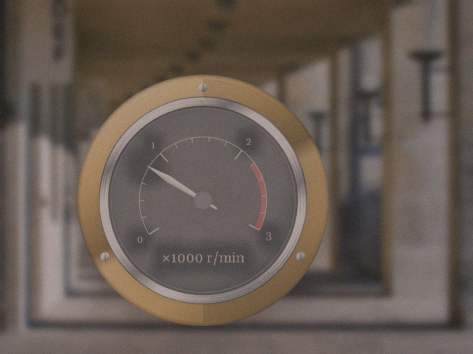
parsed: 800 rpm
